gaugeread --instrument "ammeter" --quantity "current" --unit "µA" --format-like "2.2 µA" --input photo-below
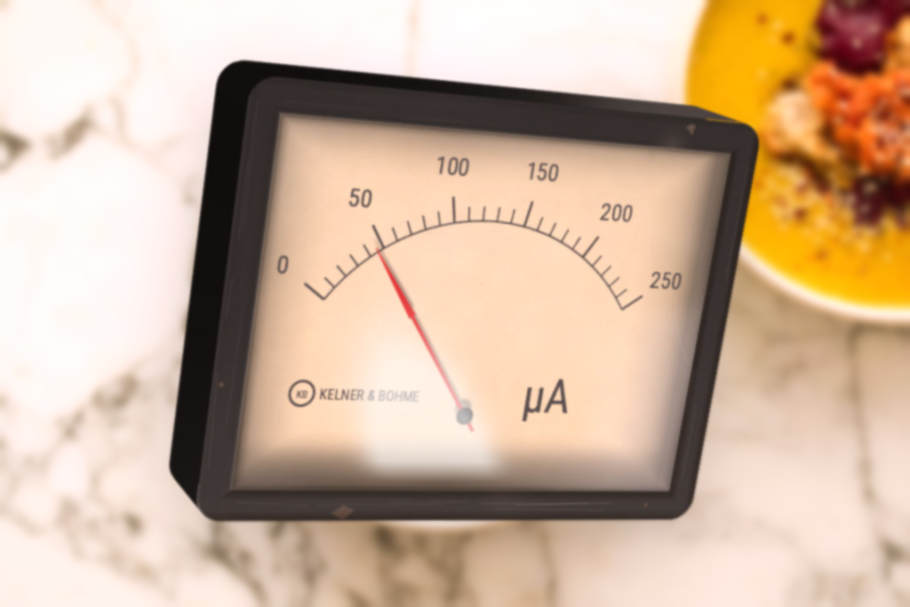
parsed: 45 µA
